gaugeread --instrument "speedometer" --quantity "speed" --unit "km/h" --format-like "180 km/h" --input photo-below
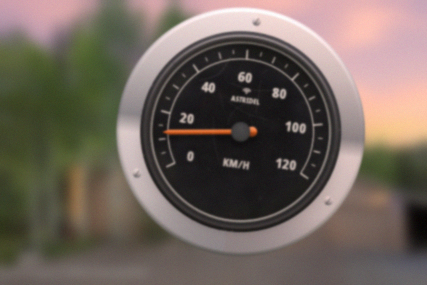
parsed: 12.5 km/h
